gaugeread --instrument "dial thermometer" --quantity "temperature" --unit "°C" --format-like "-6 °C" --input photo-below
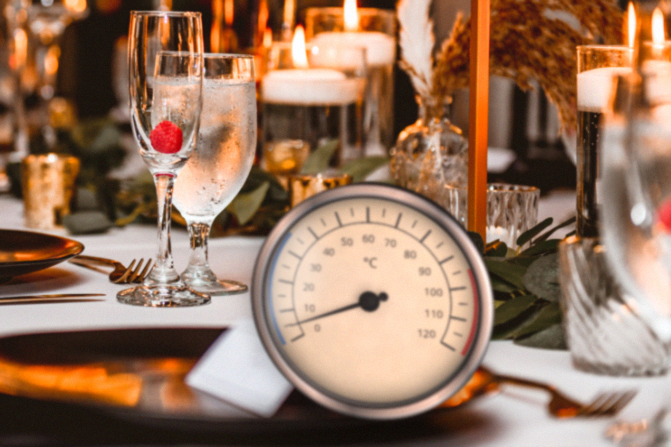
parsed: 5 °C
